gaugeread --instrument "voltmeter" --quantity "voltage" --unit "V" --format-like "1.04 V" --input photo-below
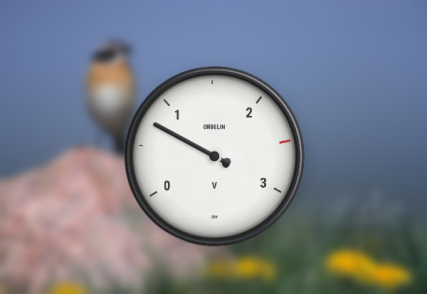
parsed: 0.75 V
